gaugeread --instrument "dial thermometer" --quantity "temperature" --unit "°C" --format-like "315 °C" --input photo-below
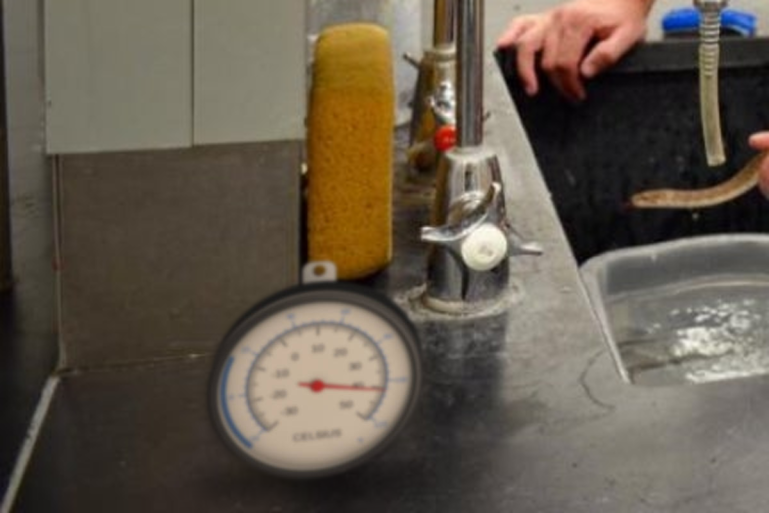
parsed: 40 °C
